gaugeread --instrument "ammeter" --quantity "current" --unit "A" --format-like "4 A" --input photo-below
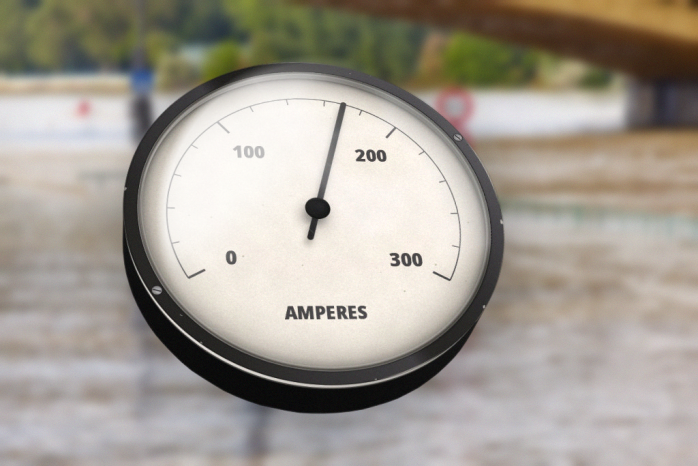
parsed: 170 A
